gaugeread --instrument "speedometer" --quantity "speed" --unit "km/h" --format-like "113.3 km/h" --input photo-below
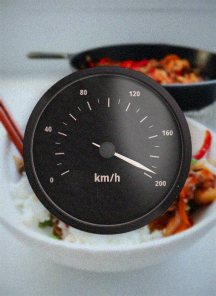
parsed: 195 km/h
